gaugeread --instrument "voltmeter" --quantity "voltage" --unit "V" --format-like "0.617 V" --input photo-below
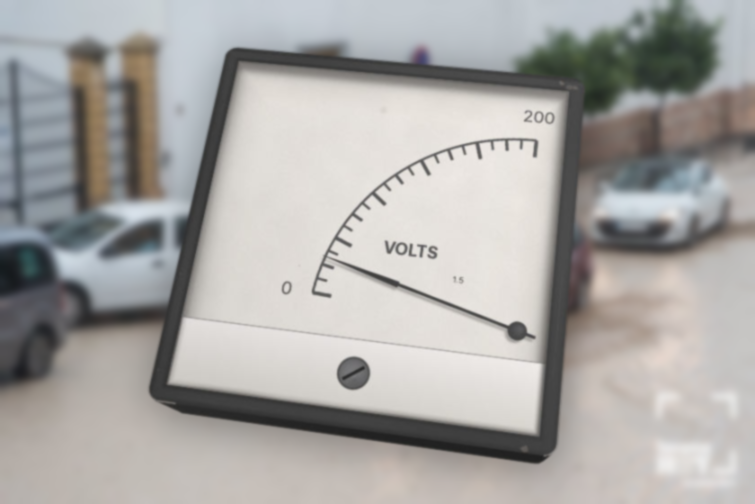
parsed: 25 V
